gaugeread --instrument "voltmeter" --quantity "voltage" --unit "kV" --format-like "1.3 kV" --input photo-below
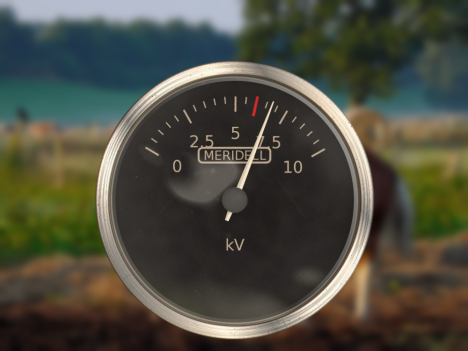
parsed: 6.75 kV
